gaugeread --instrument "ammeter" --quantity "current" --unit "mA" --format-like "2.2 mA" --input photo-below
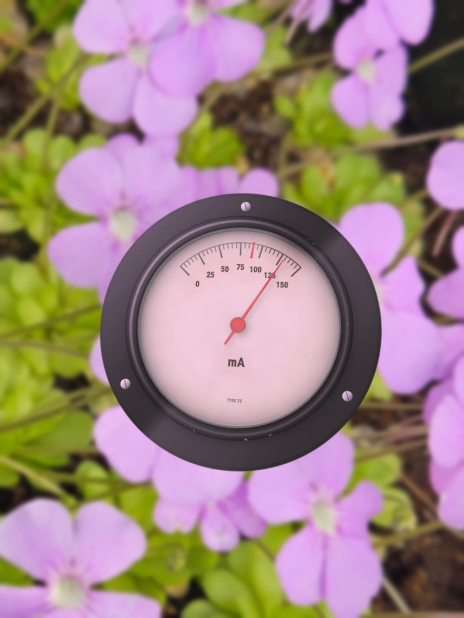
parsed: 130 mA
